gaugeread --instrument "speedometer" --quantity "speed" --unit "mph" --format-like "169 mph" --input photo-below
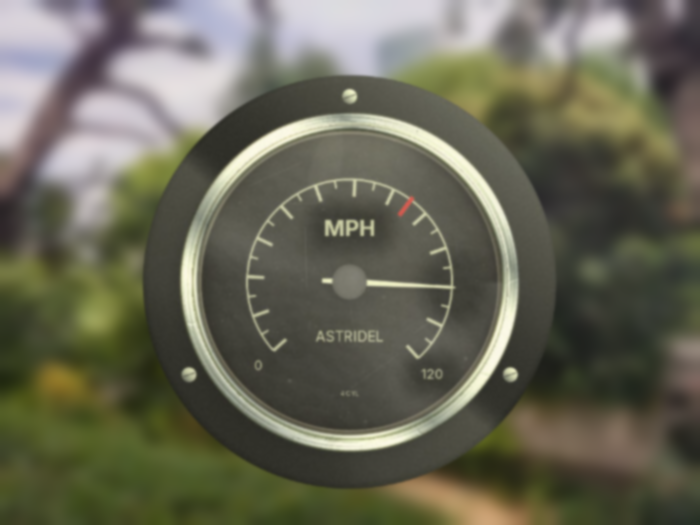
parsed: 100 mph
